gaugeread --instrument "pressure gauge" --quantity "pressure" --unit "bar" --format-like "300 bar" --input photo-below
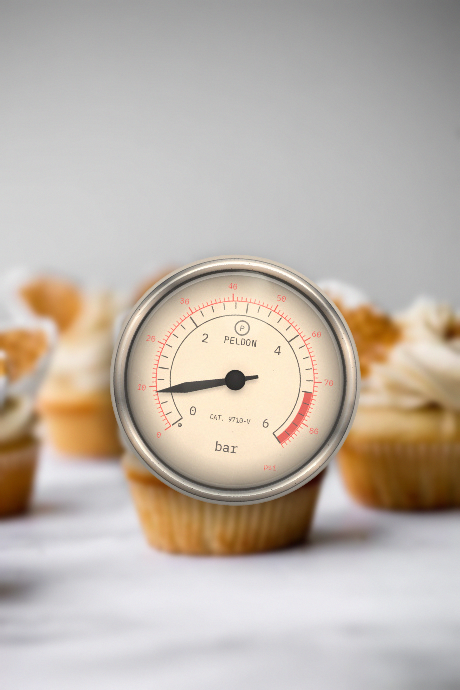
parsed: 0.6 bar
